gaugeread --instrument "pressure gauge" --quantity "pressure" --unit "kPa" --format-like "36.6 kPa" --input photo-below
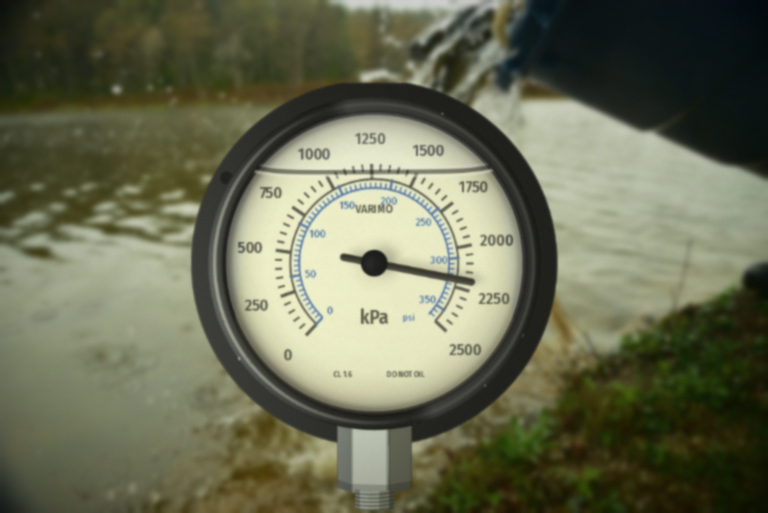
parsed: 2200 kPa
